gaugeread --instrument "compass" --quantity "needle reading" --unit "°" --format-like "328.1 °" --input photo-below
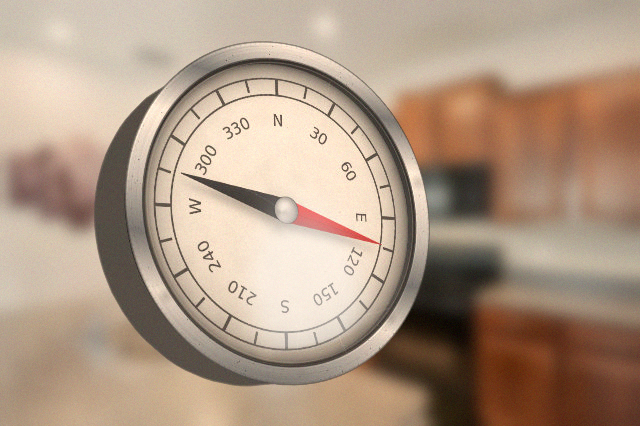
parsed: 105 °
